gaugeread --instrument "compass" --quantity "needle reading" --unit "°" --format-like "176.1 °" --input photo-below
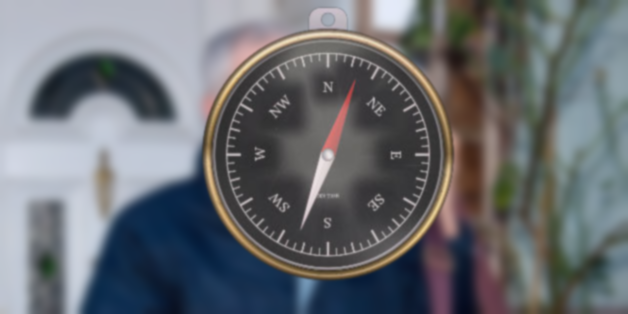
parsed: 20 °
